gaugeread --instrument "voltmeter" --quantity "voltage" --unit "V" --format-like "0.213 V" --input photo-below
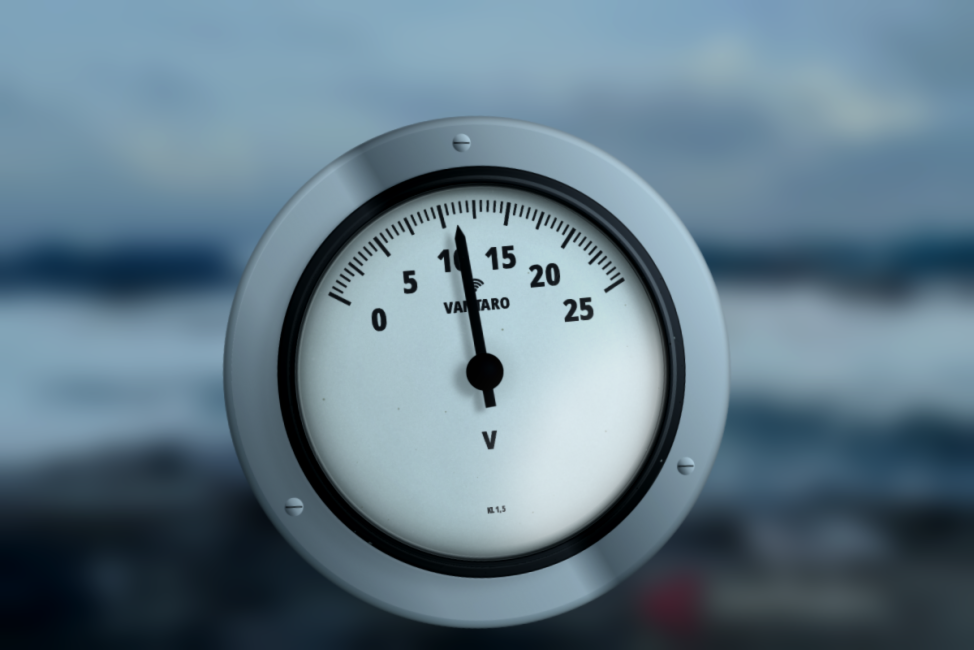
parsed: 11 V
